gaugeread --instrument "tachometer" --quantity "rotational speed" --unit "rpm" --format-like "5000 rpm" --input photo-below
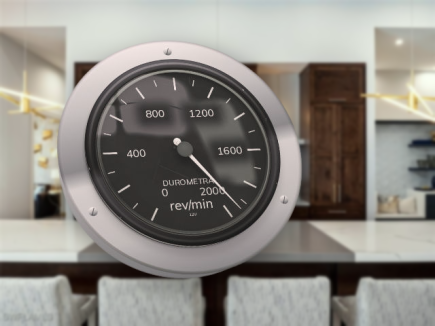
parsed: 1950 rpm
